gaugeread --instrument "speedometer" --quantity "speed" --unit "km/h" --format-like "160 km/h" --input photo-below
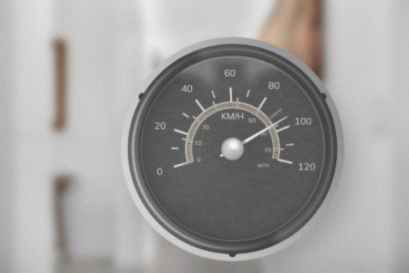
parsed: 95 km/h
